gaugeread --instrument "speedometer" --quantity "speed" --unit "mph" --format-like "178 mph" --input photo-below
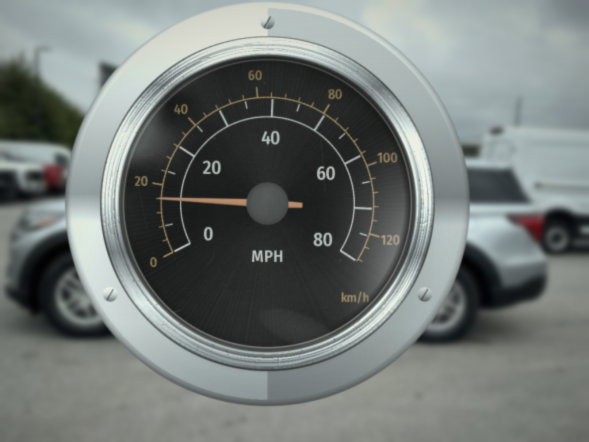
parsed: 10 mph
